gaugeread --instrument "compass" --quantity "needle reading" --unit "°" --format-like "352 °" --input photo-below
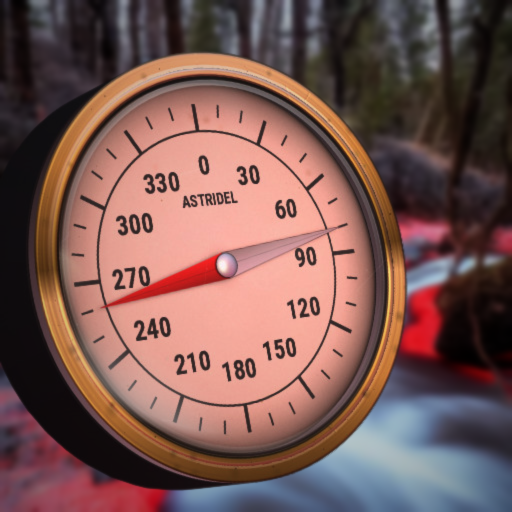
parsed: 260 °
